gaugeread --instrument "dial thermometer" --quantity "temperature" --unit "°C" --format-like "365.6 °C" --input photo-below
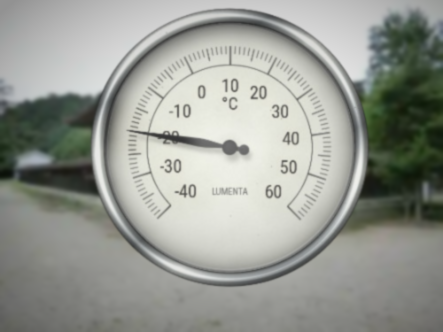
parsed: -20 °C
